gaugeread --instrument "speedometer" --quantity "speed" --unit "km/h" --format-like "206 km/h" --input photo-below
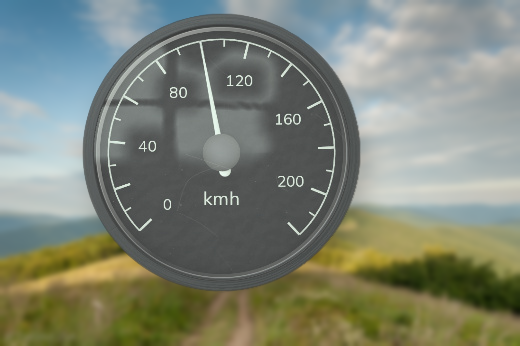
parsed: 100 km/h
